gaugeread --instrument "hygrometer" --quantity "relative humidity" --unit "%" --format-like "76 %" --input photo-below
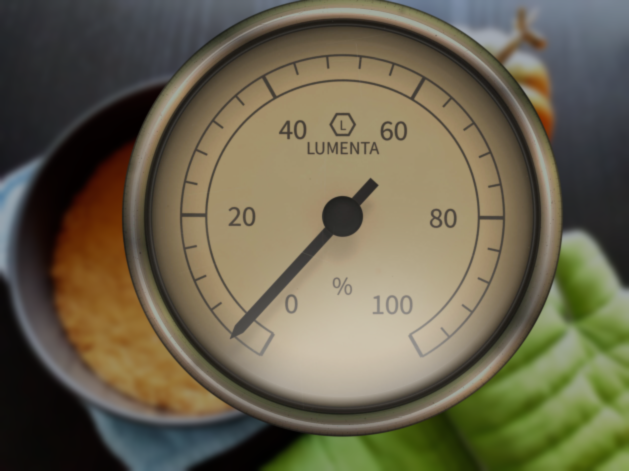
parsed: 4 %
